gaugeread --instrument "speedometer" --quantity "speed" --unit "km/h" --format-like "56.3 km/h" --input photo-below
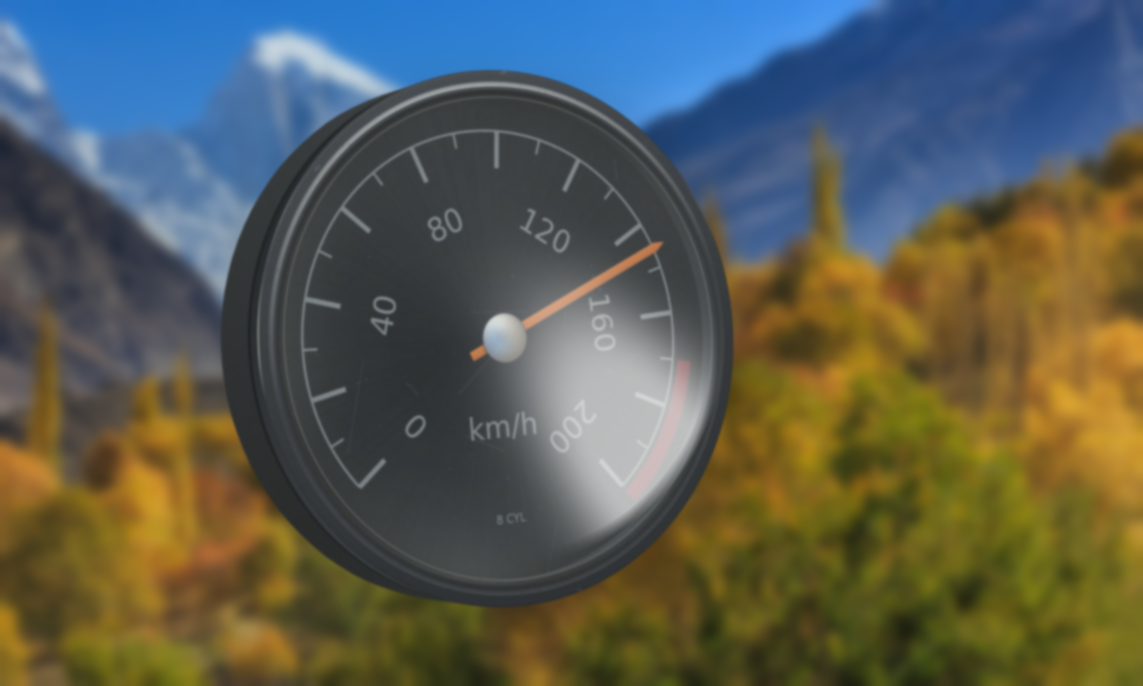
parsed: 145 km/h
